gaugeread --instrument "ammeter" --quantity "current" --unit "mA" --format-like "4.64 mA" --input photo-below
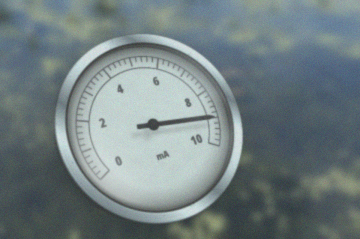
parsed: 9 mA
